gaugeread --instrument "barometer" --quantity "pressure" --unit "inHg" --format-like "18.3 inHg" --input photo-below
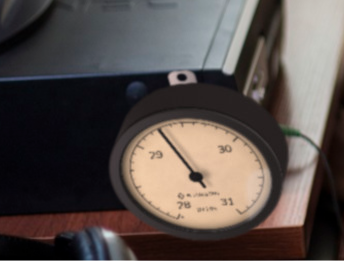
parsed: 29.3 inHg
